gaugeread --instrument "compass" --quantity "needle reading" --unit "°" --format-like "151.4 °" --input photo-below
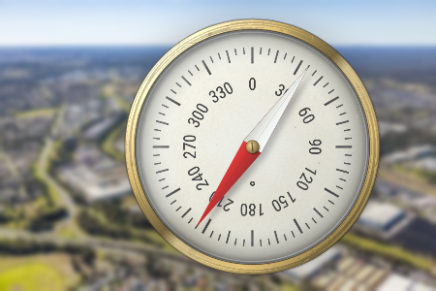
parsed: 215 °
